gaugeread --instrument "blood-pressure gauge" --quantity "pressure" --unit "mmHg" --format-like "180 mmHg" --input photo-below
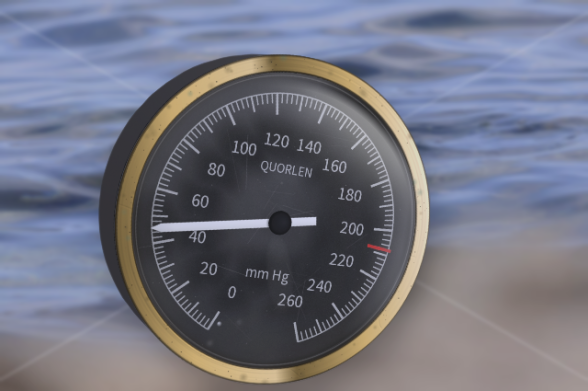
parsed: 46 mmHg
